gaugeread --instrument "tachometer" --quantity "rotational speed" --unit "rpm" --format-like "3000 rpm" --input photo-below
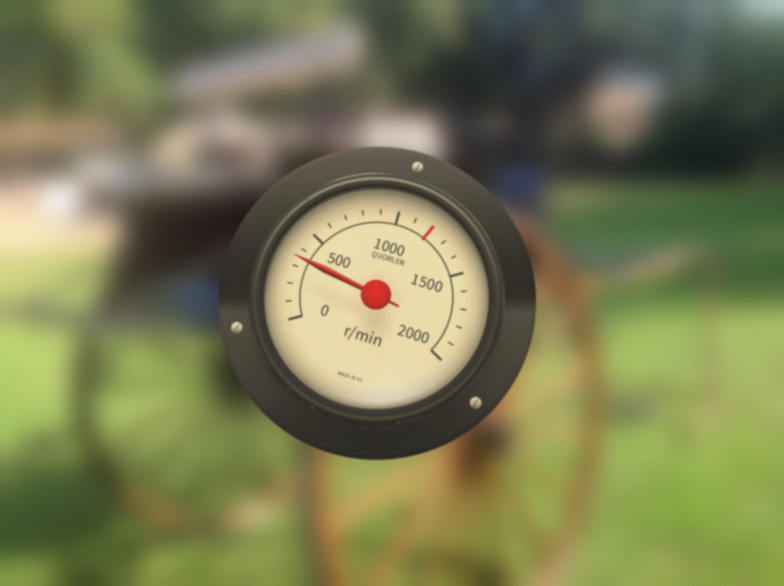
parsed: 350 rpm
